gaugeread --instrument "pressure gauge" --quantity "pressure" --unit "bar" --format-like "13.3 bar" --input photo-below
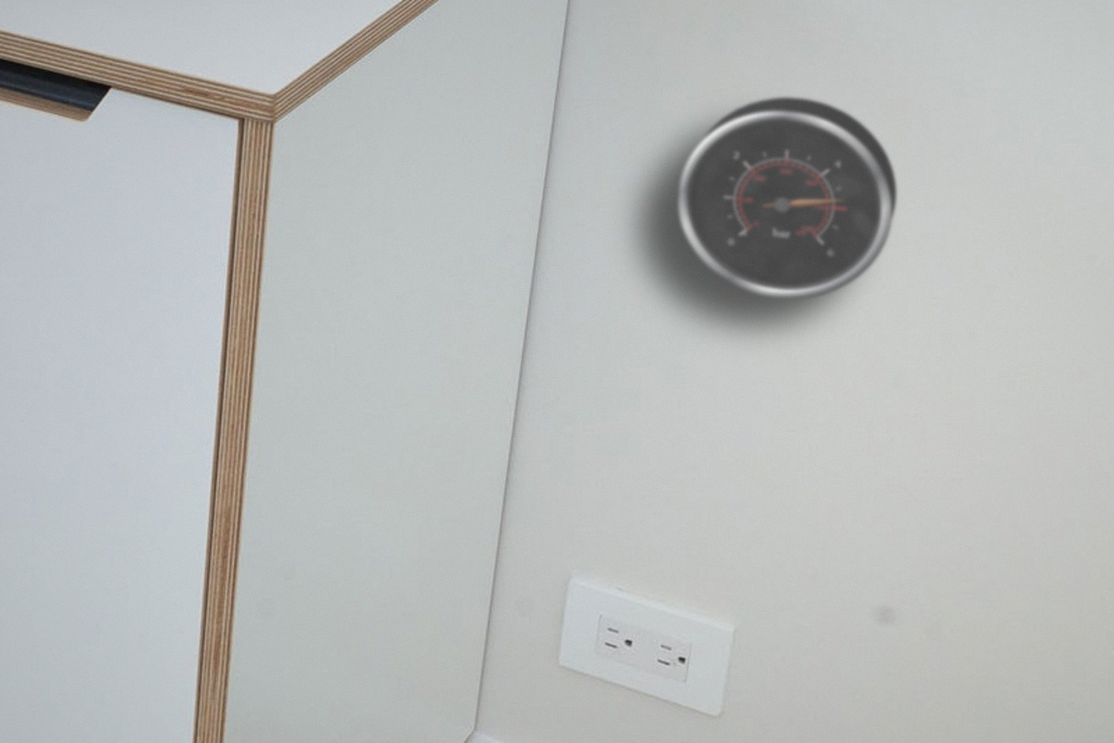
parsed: 4.75 bar
